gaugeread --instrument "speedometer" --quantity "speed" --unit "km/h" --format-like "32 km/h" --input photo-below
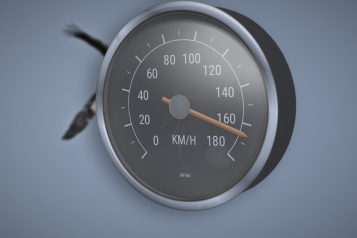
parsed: 165 km/h
